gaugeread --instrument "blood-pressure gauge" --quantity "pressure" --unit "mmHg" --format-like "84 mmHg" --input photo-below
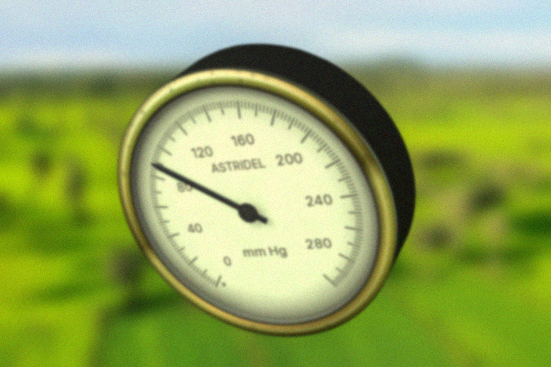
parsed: 90 mmHg
